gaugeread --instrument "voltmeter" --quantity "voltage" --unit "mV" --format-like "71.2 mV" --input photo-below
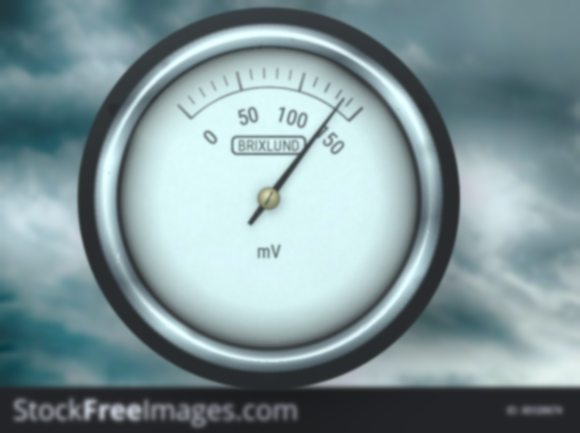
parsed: 135 mV
